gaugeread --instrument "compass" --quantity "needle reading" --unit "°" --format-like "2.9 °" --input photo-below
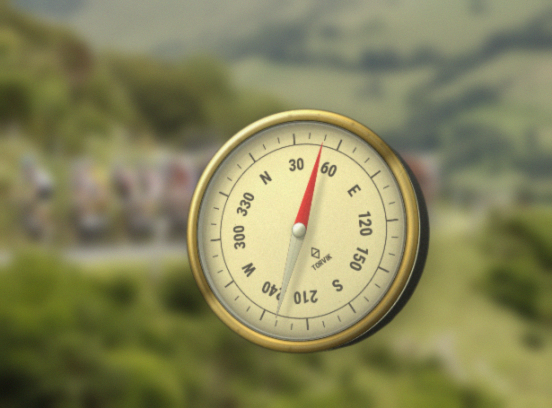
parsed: 50 °
